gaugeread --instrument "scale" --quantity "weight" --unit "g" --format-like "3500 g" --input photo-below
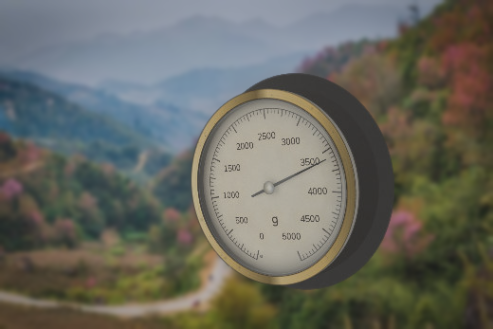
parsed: 3600 g
